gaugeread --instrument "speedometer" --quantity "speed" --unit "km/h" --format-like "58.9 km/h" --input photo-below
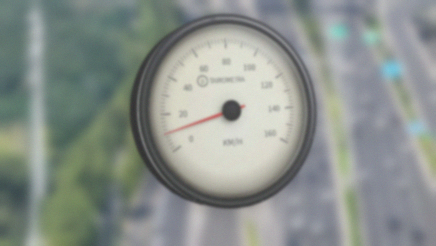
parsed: 10 km/h
